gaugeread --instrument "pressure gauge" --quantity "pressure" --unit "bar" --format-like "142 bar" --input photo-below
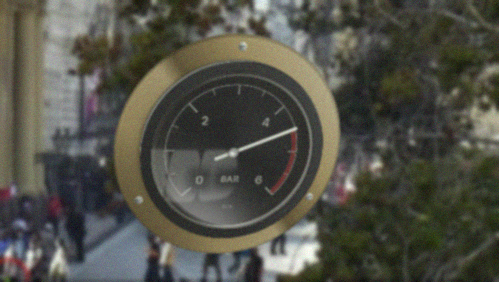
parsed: 4.5 bar
